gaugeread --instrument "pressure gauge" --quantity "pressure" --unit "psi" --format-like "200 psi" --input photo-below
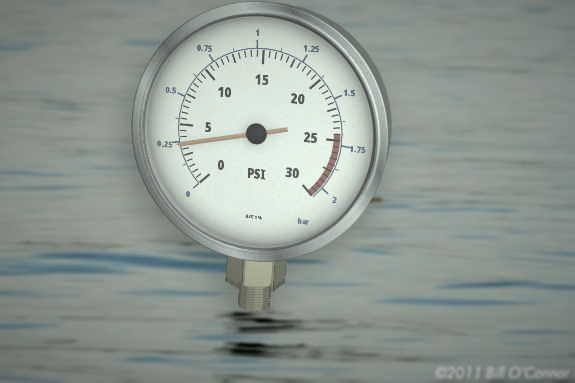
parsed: 3.5 psi
